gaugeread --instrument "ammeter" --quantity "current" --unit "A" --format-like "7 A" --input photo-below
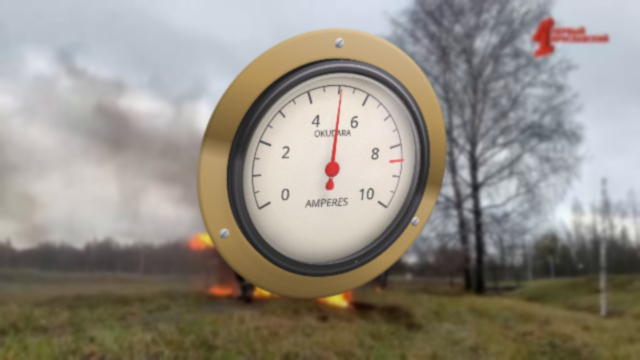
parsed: 5 A
